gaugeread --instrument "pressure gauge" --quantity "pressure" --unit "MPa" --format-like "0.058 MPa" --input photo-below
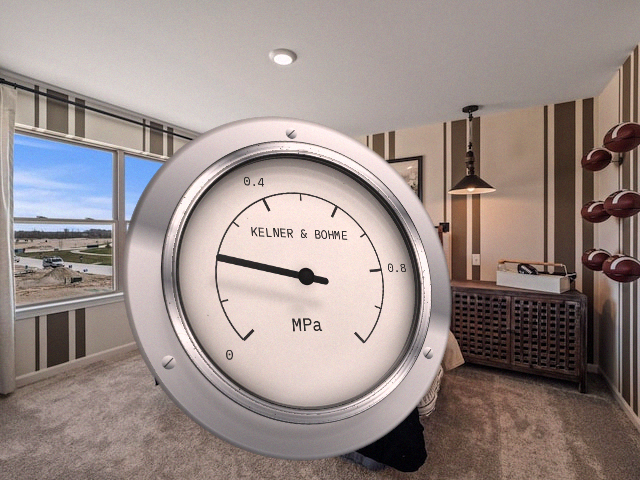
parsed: 0.2 MPa
